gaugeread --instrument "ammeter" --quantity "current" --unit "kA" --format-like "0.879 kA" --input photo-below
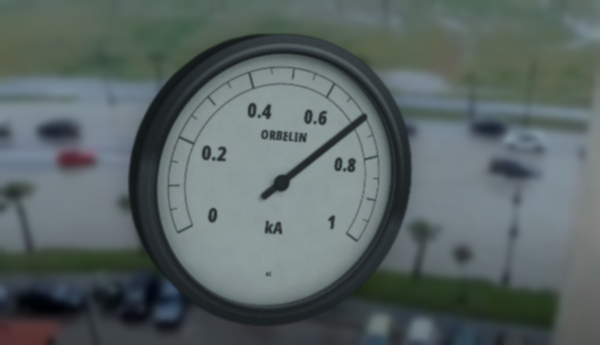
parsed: 0.7 kA
